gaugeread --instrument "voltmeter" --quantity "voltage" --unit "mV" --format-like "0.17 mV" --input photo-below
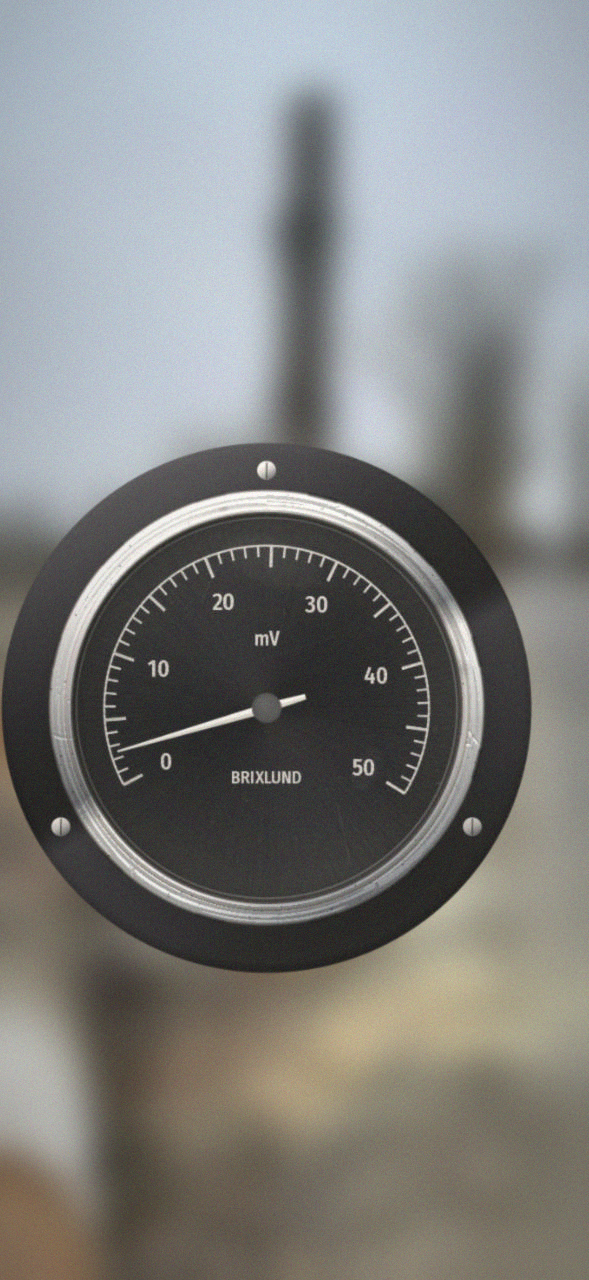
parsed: 2.5 mV
